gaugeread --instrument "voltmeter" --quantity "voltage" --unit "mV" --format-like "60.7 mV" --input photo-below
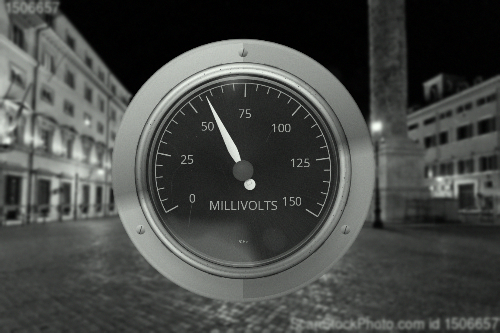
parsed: 57.5 mV
